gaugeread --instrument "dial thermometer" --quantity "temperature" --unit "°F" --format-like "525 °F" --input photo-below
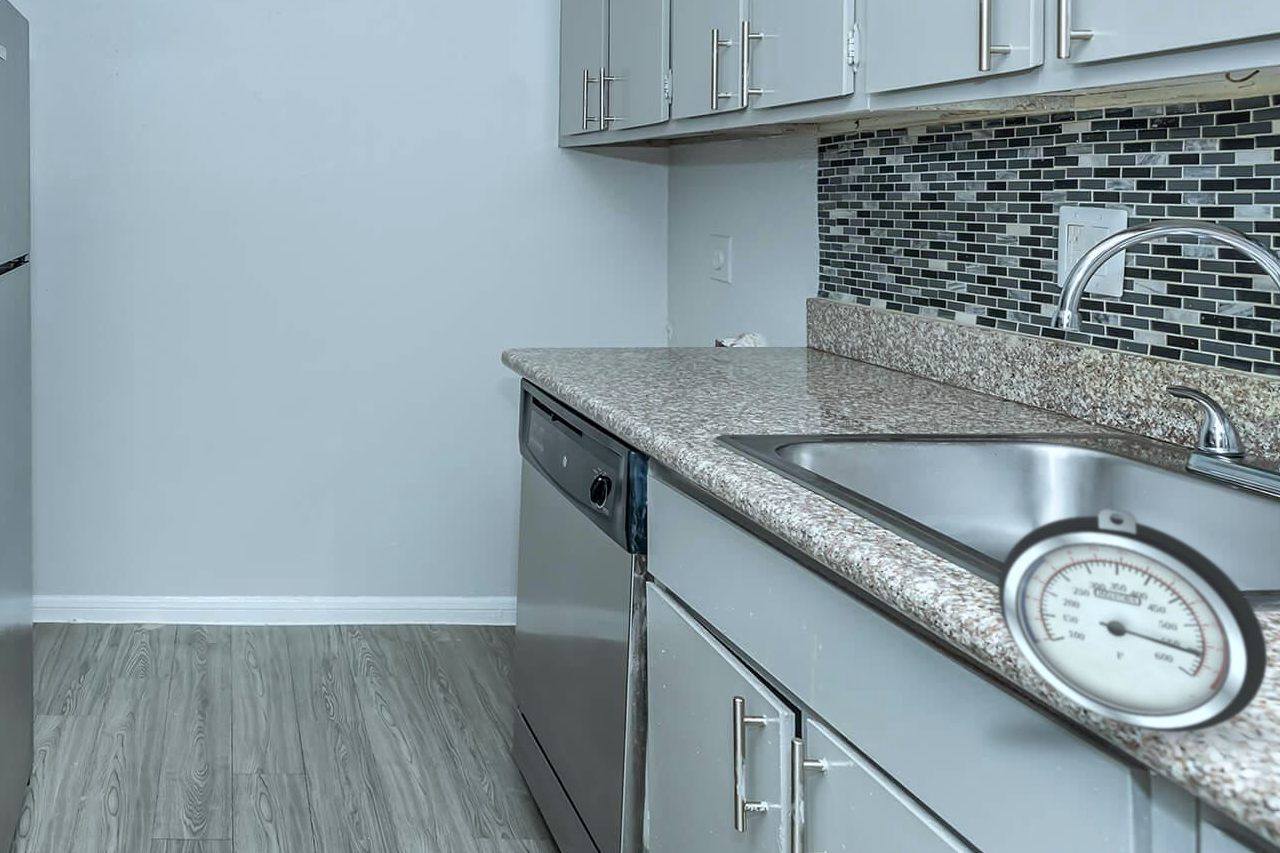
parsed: 550 °F
